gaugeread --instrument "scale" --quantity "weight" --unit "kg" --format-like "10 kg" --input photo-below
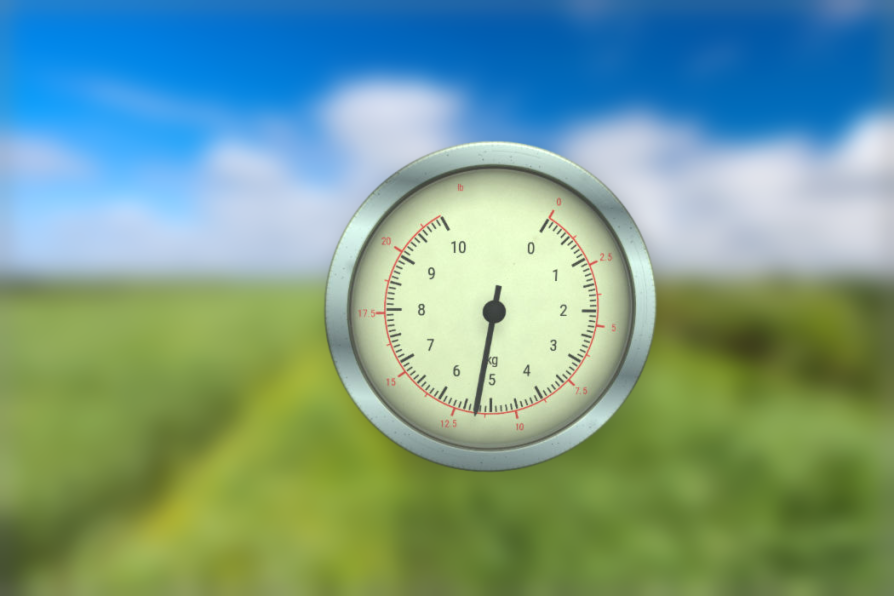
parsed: 5.3 kg
